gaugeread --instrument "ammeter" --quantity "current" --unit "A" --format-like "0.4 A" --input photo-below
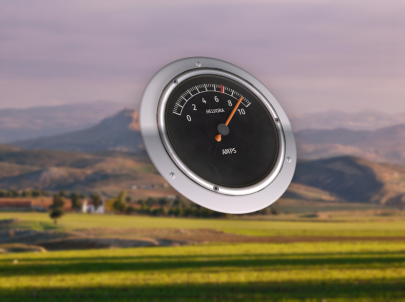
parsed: 9 A
